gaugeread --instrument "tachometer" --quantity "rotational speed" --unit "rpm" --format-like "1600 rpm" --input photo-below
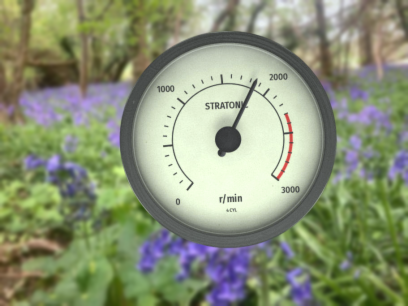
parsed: 1850 rpm
